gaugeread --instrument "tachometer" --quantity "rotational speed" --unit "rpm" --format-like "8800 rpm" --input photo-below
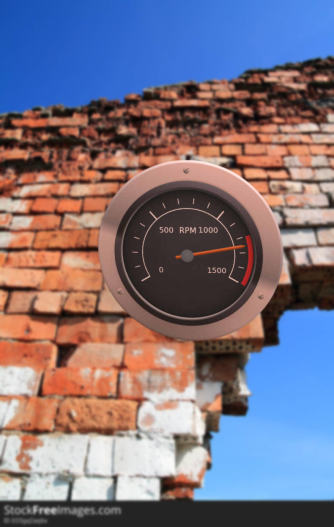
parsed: 1250 rpm
